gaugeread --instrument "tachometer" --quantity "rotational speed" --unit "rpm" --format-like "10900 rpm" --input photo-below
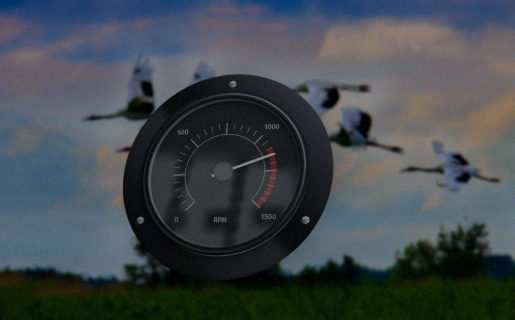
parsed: 1150 rpm
